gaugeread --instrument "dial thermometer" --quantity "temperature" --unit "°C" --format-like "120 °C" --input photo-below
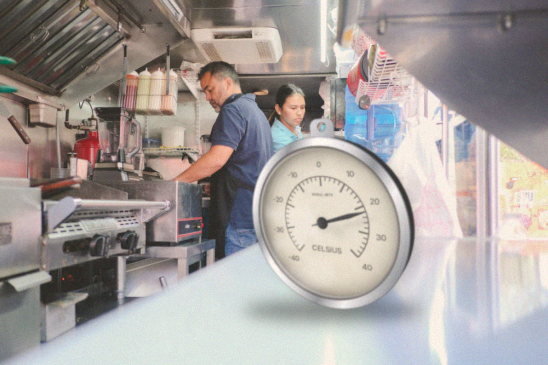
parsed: 22 °C
